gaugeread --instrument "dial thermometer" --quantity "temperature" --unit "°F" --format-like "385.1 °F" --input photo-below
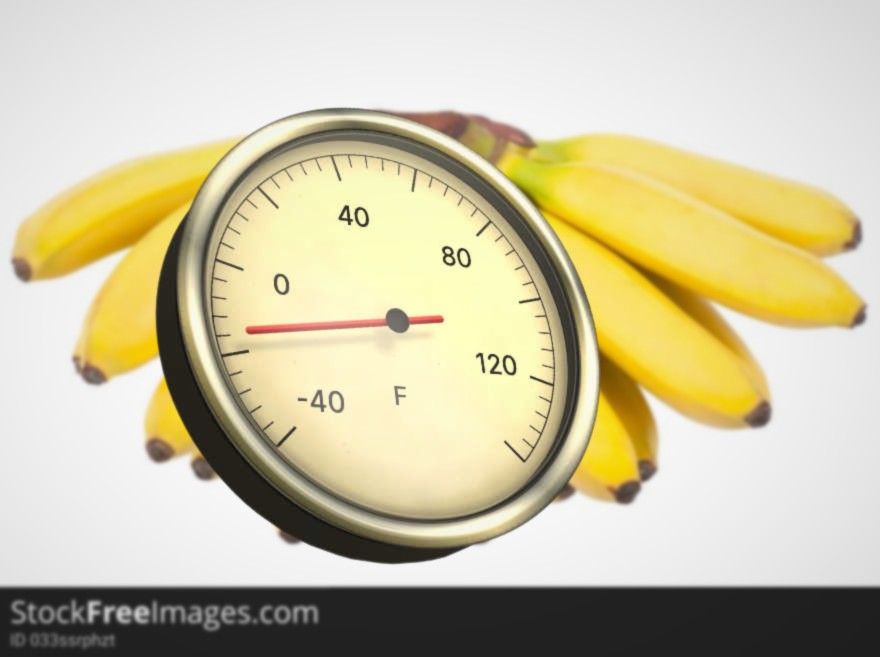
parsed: -16 °F
